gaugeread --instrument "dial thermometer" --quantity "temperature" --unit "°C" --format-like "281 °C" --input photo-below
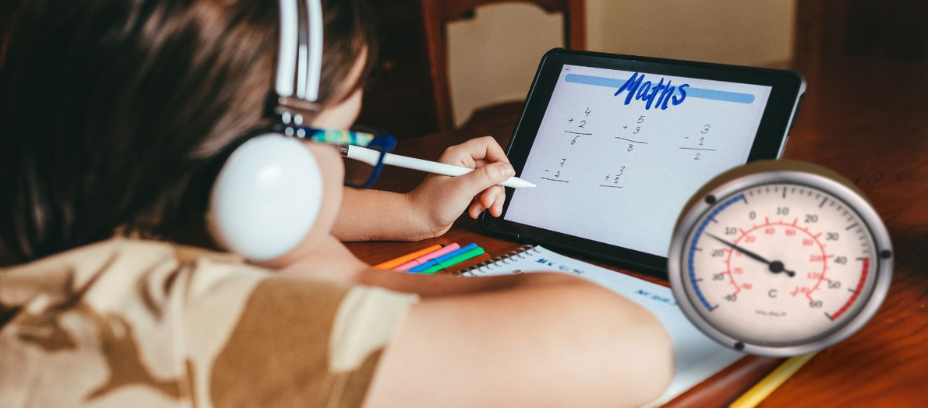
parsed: -14 °C
